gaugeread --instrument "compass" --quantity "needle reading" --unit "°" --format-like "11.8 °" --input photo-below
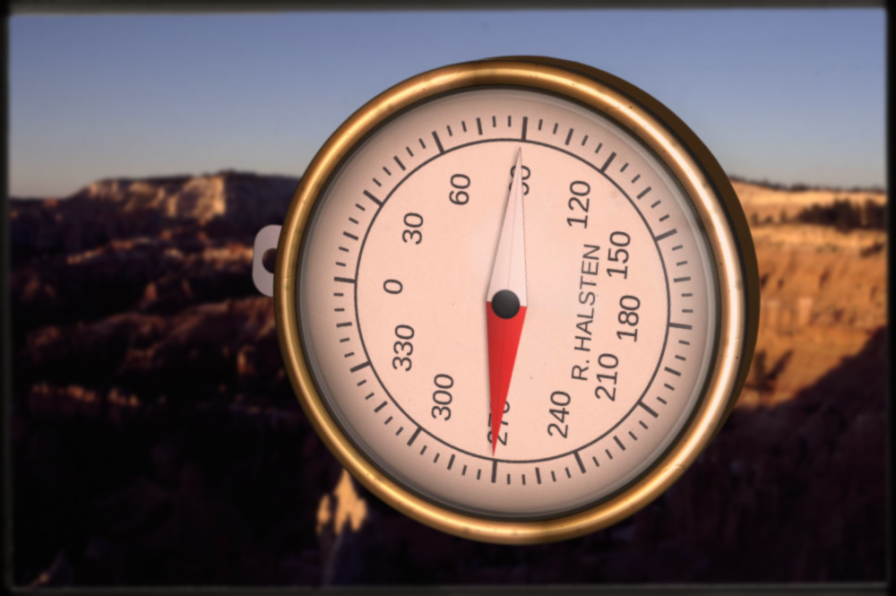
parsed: 270 °
